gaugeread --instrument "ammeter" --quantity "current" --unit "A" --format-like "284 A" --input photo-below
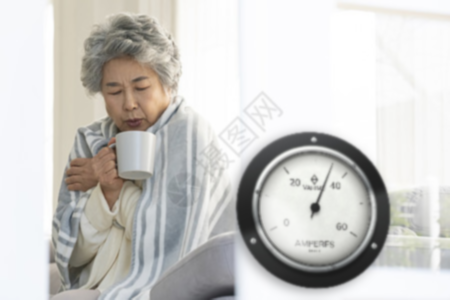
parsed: 35 A
